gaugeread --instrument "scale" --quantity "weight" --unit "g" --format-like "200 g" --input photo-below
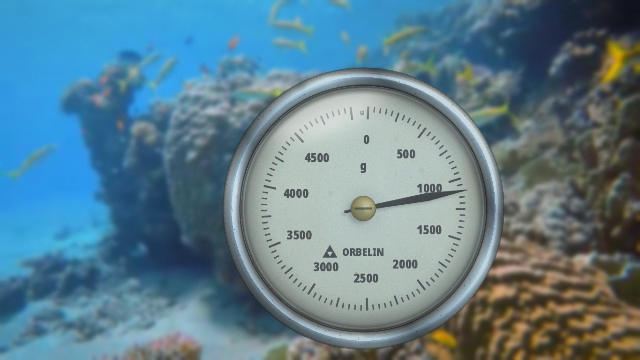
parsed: 1100 g
